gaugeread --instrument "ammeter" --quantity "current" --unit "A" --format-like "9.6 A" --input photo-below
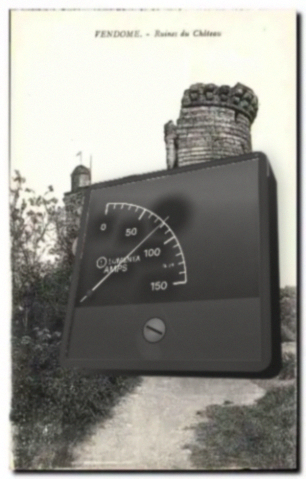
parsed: 80 A
